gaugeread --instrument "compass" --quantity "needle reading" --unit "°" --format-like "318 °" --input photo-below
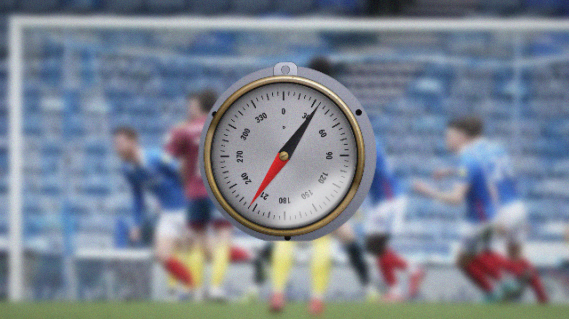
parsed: 215 °
